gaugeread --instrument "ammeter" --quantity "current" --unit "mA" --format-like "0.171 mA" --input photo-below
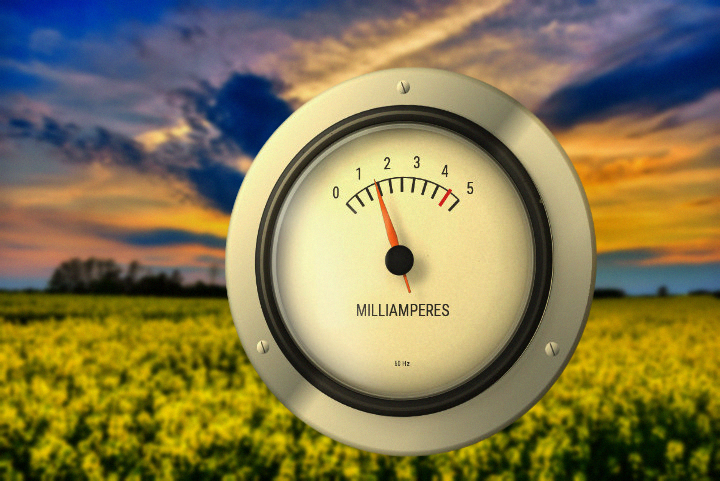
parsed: 1.5 mA
